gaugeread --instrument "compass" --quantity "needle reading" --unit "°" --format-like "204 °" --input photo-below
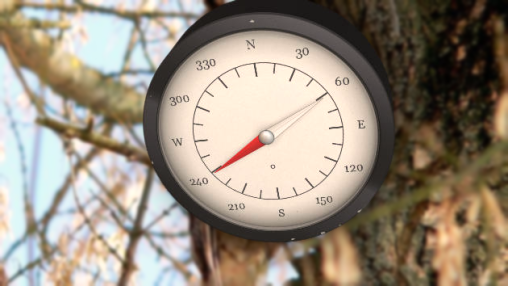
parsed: 240 °
